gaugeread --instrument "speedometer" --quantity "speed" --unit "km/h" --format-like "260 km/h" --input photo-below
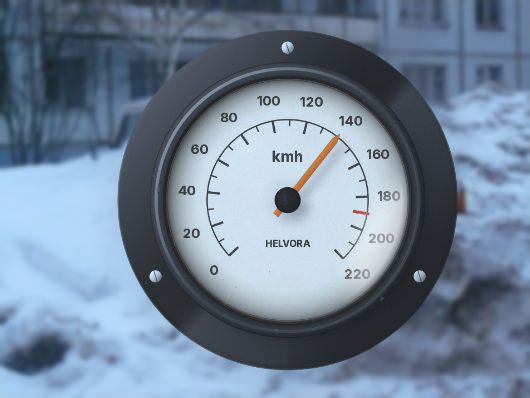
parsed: 140 km/h
